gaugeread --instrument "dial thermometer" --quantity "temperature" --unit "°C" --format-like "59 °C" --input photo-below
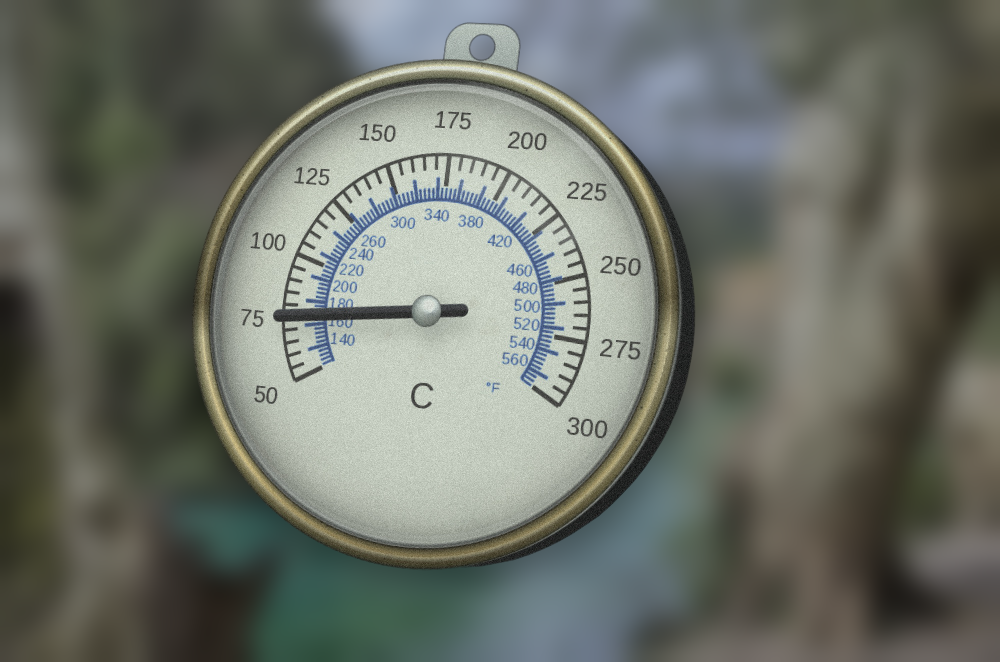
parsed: 75 °C
